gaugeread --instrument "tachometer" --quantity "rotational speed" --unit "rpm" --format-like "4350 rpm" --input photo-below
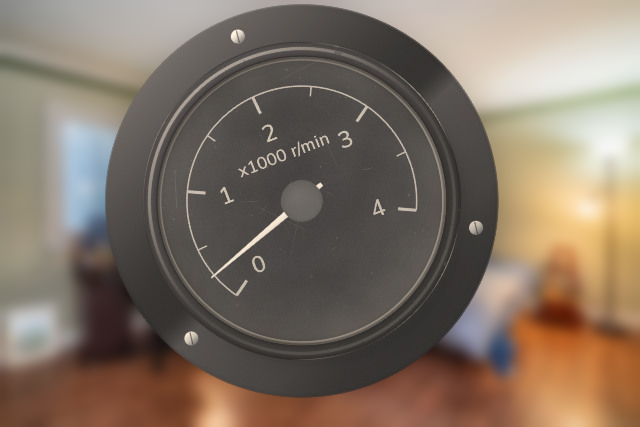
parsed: 250 rpm
